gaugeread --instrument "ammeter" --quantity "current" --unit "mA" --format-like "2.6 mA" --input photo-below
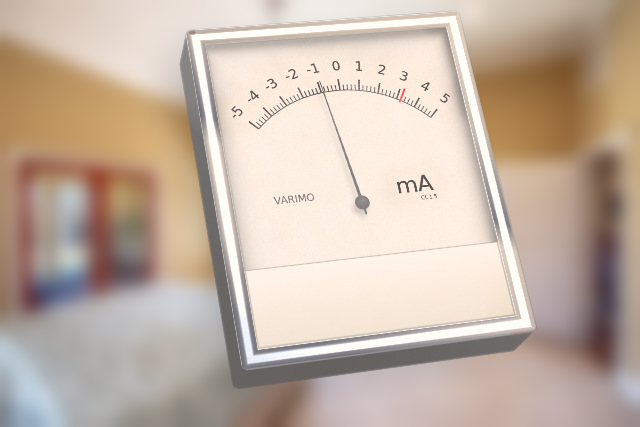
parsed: -1 mA
